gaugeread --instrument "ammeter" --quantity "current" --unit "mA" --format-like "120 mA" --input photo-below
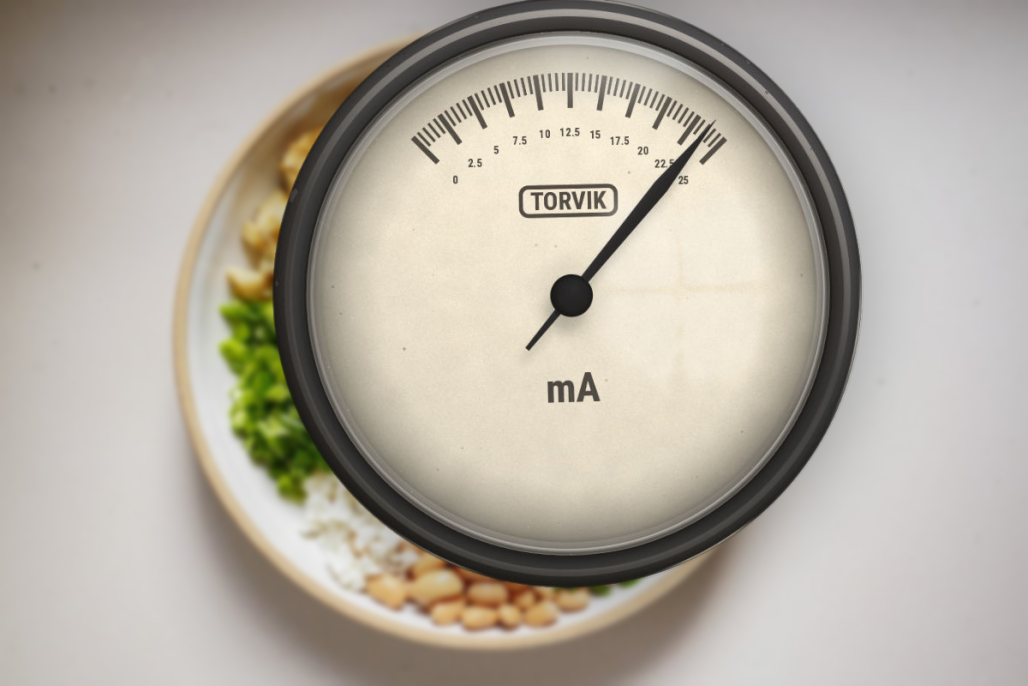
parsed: 23.5 mA
